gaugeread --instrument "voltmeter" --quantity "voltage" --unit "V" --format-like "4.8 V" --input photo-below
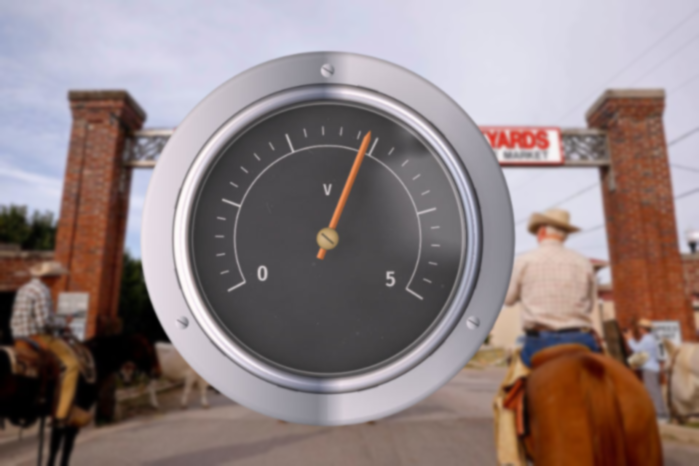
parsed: 2.9 V
